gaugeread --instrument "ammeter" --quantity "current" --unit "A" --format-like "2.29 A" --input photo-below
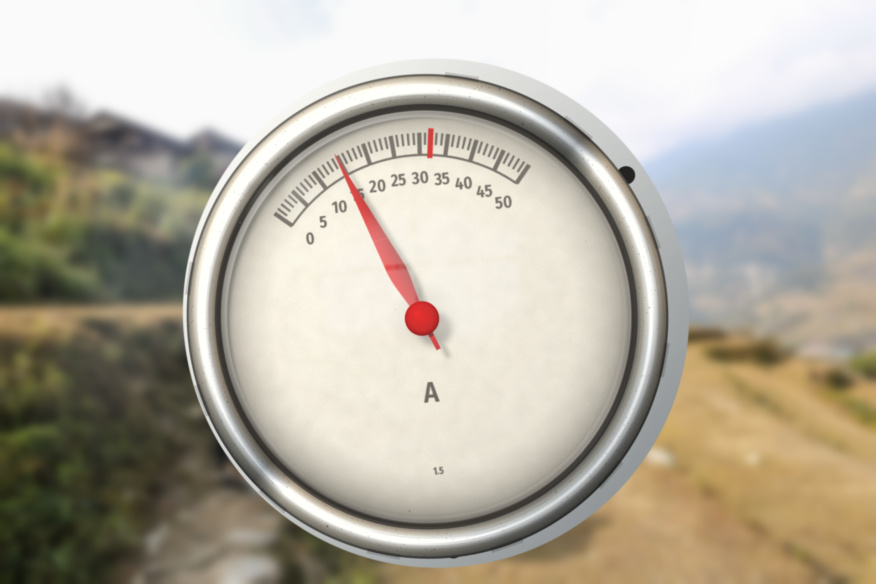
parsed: 15 A
